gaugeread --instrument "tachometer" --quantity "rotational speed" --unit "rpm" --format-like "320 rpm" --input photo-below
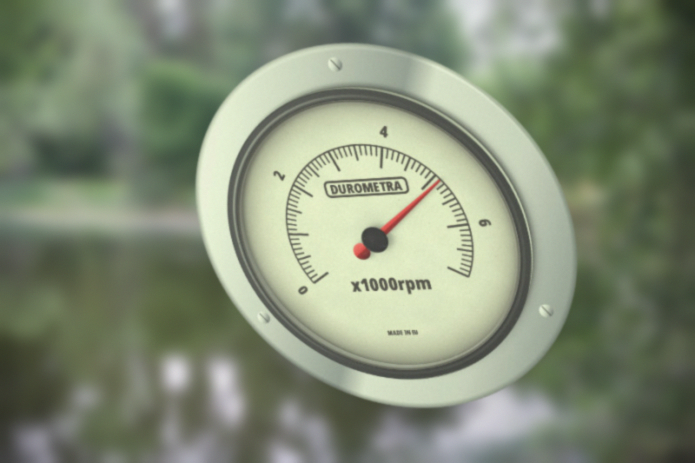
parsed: 5100 rpm
